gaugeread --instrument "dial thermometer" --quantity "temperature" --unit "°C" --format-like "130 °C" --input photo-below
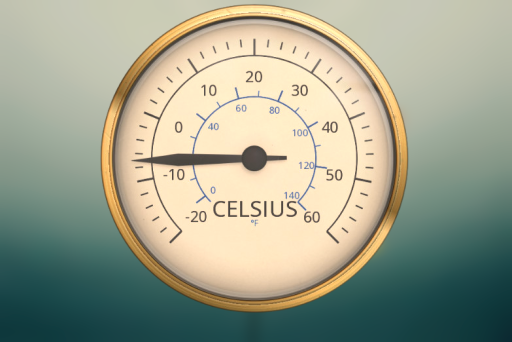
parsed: -7 °C
